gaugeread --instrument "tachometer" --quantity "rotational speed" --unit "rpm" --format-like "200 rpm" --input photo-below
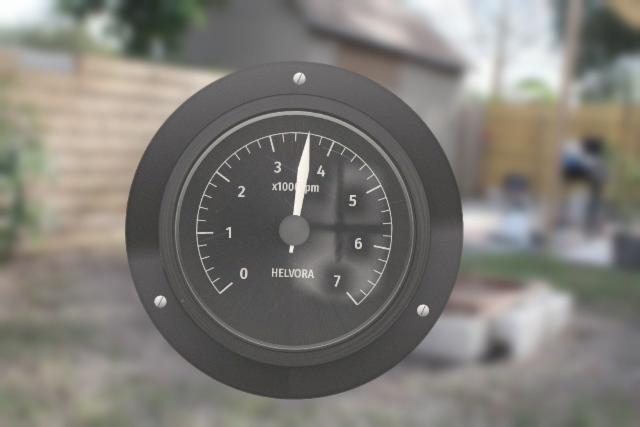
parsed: 3600 rpm
